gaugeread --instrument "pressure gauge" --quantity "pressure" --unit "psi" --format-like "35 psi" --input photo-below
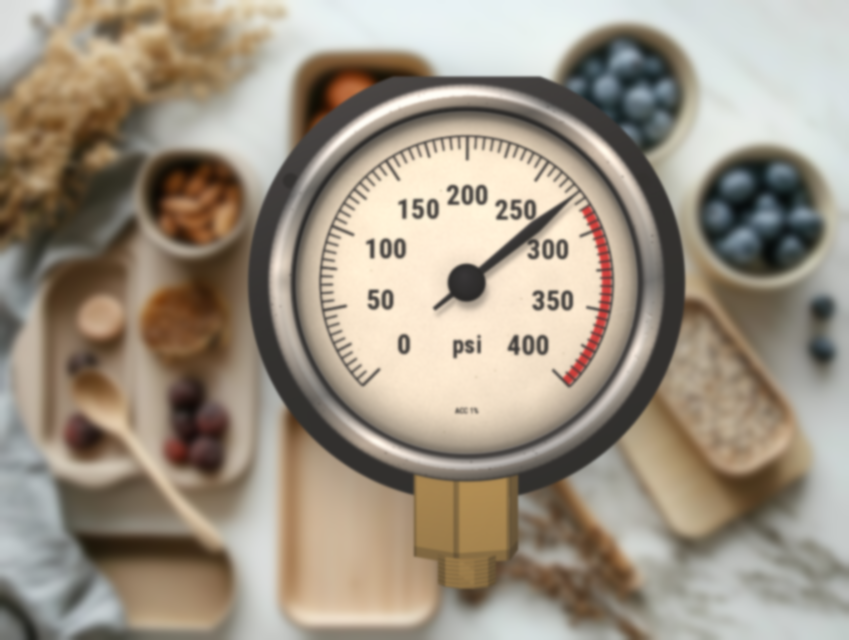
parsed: 275 psi
